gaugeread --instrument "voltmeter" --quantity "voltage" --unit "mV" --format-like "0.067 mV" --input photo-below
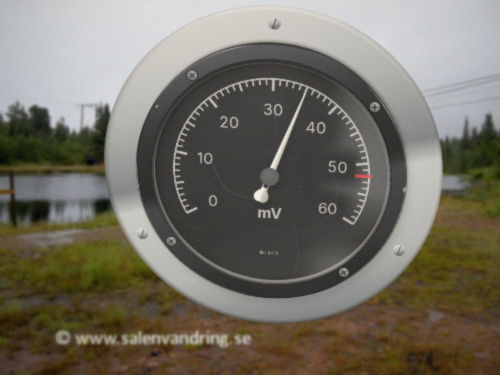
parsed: 35 mV
